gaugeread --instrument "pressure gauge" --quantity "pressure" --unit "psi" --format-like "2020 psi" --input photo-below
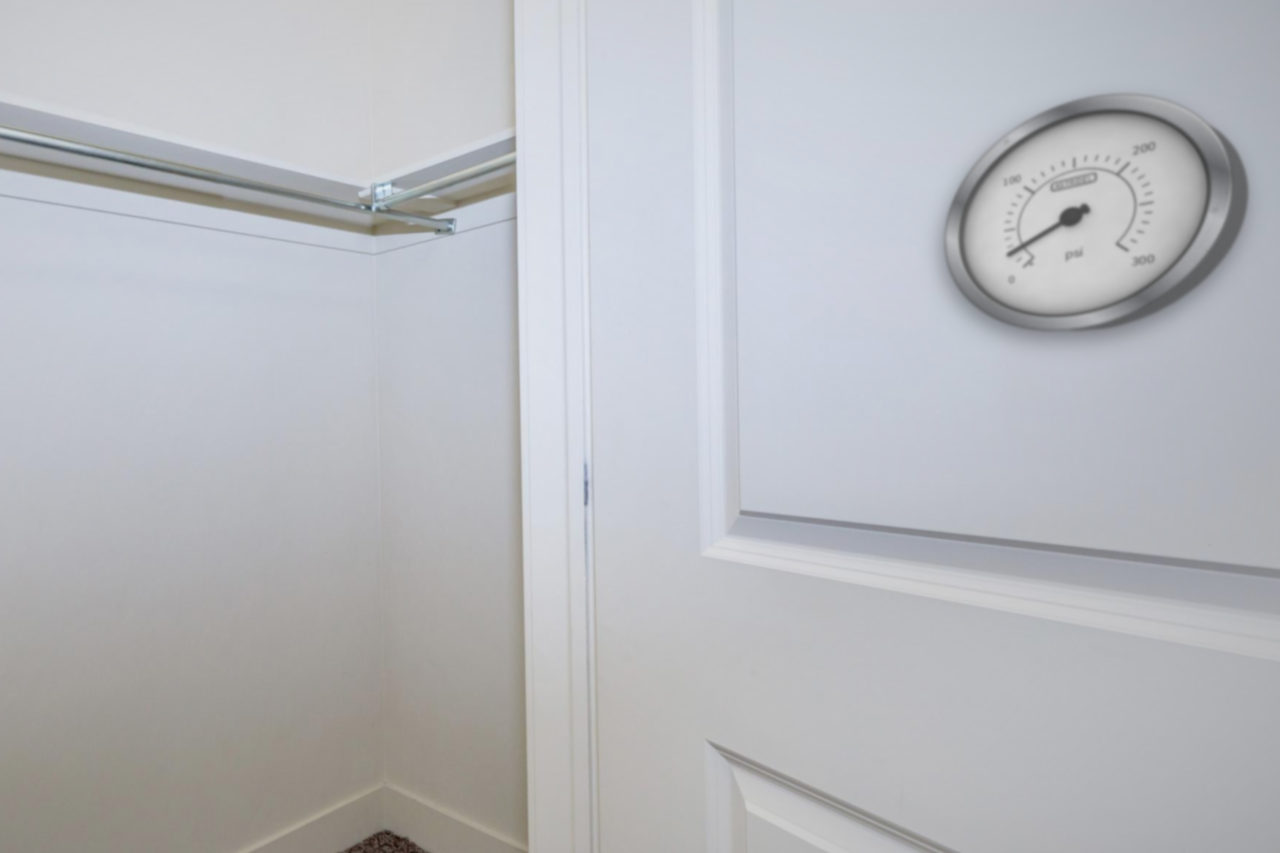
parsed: 20 psi
